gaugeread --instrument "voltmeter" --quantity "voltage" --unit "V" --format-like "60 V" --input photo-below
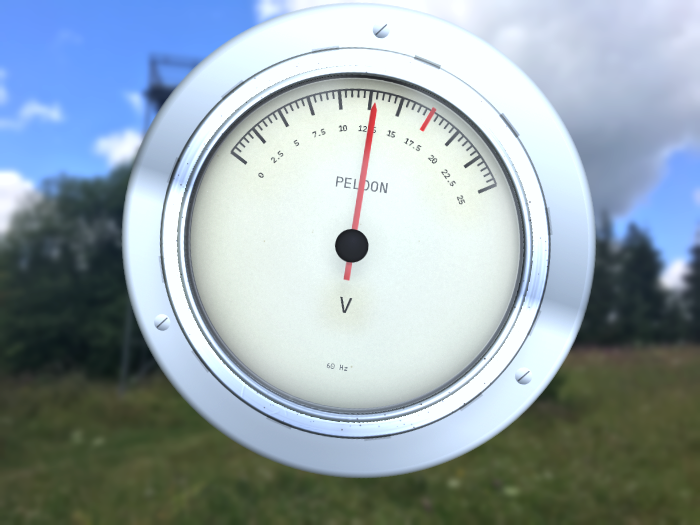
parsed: 13 V
